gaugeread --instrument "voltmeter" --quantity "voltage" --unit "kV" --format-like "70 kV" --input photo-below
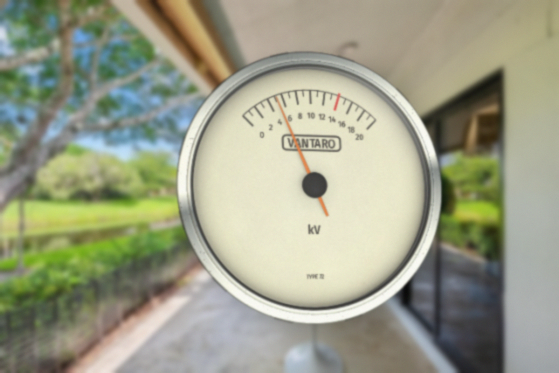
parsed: 5 kV
